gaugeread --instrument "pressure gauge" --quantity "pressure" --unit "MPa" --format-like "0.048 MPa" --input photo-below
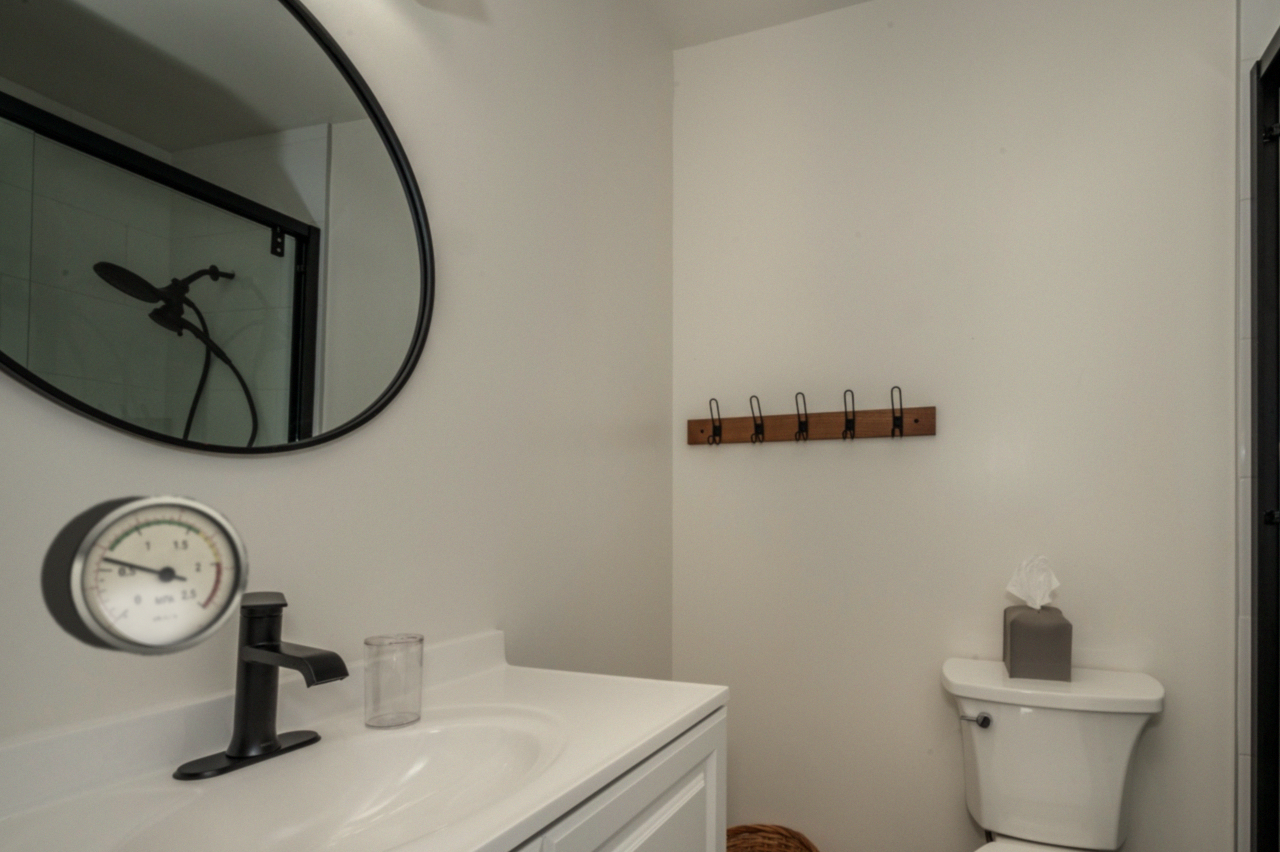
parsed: 0.6 MPa
